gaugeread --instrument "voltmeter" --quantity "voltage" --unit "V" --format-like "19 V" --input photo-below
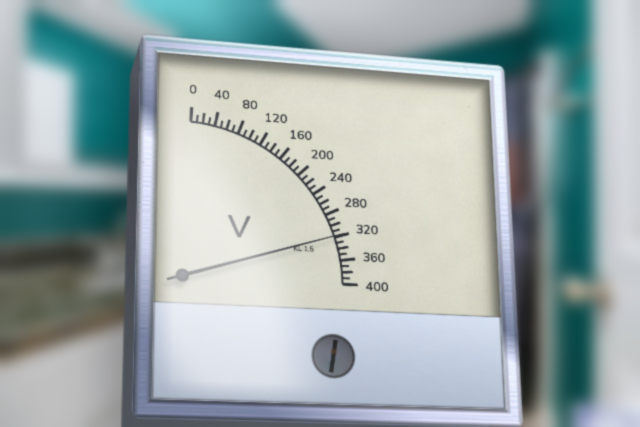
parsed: 320 V
